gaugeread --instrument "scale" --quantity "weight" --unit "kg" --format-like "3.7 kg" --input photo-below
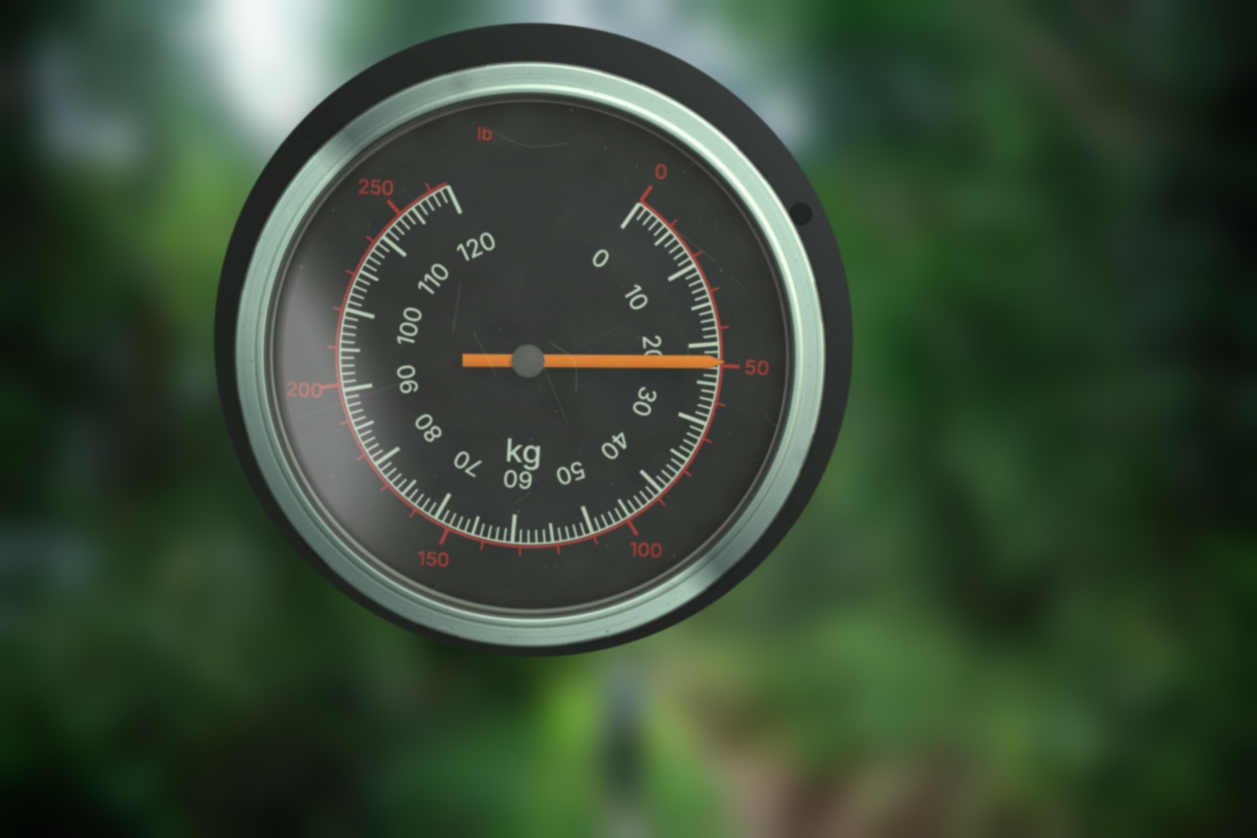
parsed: 22 kg
